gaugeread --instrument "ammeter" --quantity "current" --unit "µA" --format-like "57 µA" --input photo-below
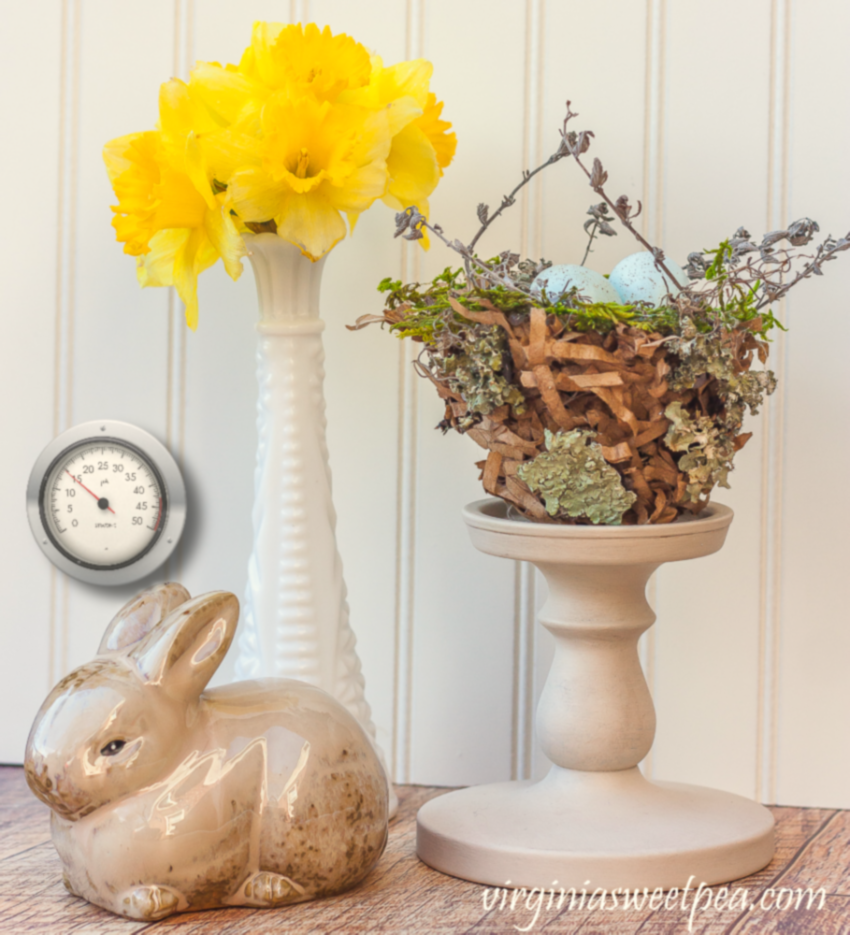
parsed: 15 µA
